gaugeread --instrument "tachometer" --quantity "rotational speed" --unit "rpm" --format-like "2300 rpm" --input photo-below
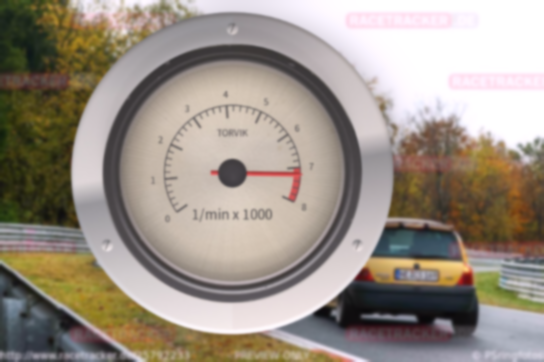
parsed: 7200 rpm
